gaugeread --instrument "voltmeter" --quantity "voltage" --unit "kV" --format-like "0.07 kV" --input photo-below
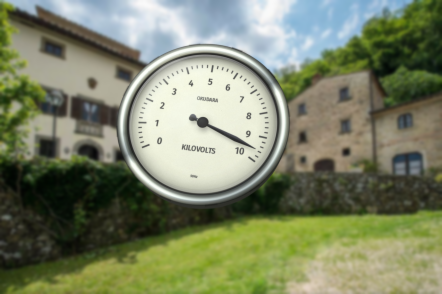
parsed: 9.6 kV
